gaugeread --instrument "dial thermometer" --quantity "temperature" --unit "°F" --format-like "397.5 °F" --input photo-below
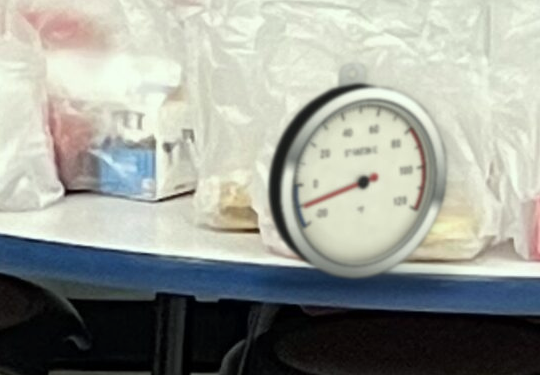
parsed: -10 °F
